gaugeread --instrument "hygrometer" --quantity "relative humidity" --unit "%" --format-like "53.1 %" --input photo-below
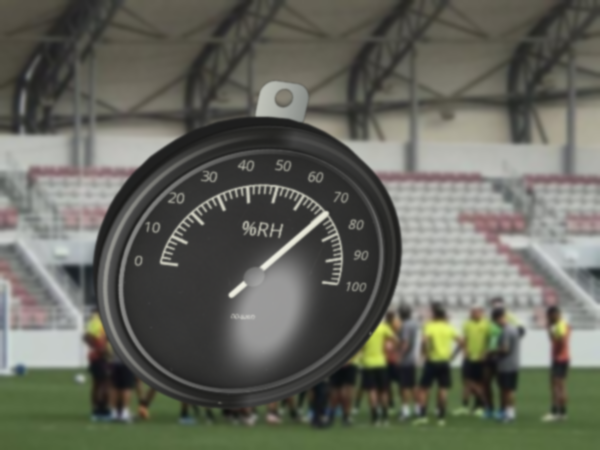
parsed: 70 %
